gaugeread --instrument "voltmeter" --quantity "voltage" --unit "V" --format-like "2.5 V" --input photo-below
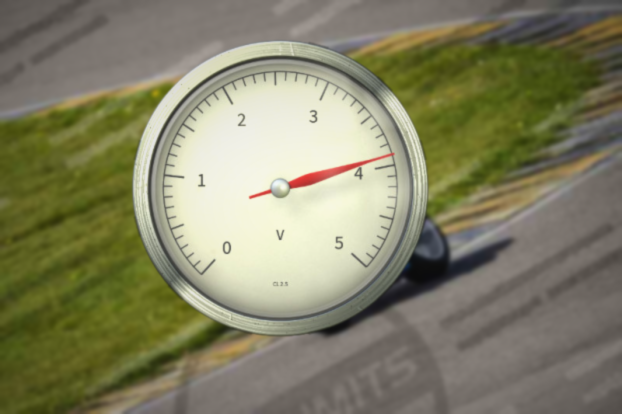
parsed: 3.9 V
